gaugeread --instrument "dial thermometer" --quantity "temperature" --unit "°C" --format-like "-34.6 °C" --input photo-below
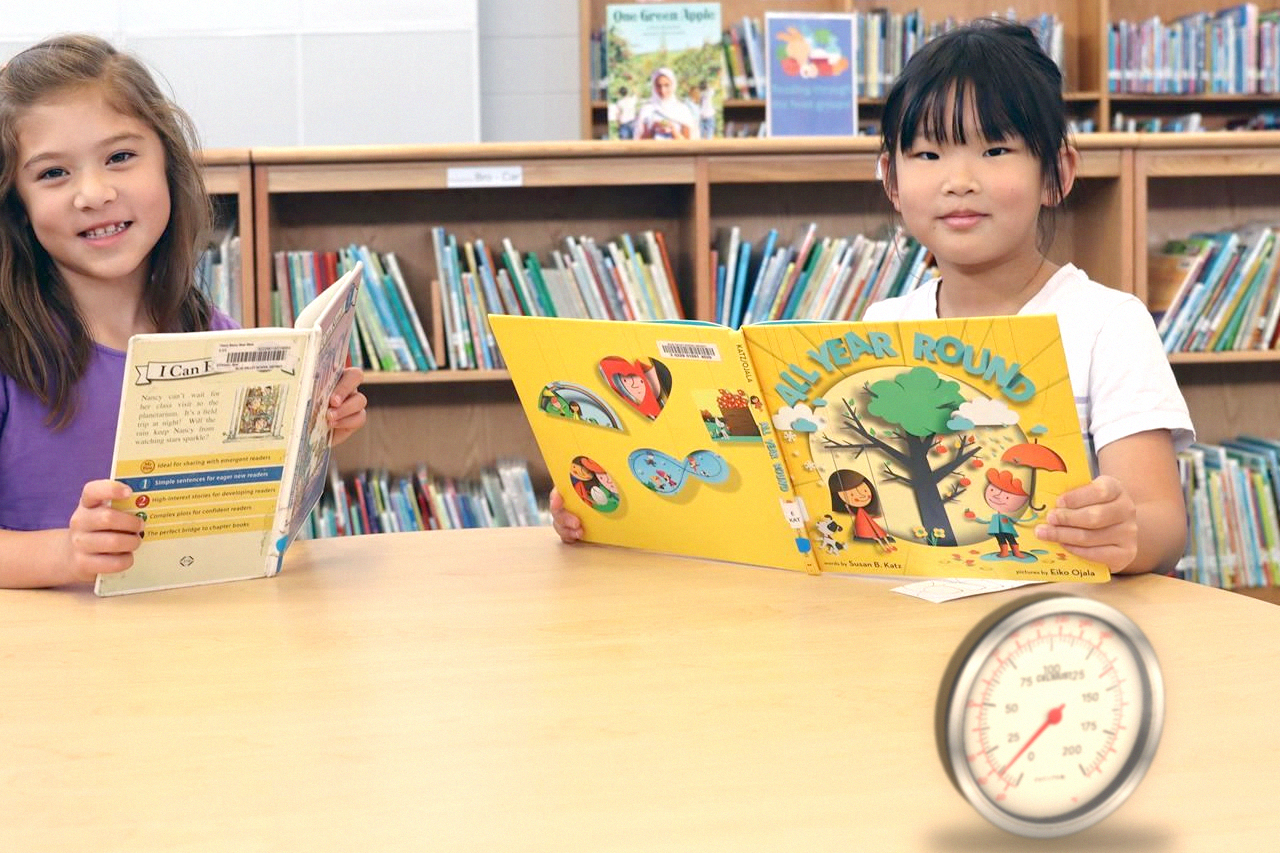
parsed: 12.5 °C
